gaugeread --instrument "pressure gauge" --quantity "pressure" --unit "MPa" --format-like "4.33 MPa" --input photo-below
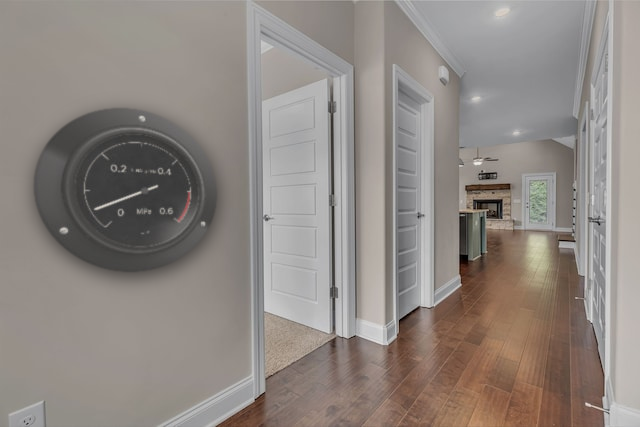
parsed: 0.05 MPa
